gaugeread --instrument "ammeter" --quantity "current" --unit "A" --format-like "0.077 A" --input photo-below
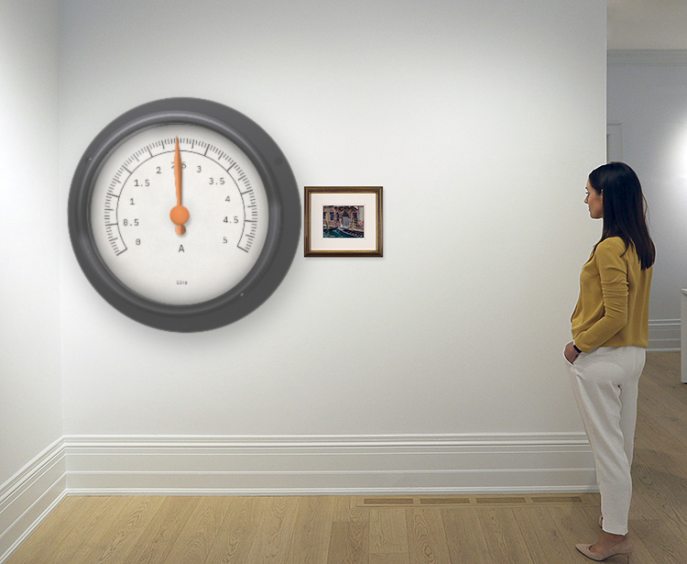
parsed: 2.5 A
